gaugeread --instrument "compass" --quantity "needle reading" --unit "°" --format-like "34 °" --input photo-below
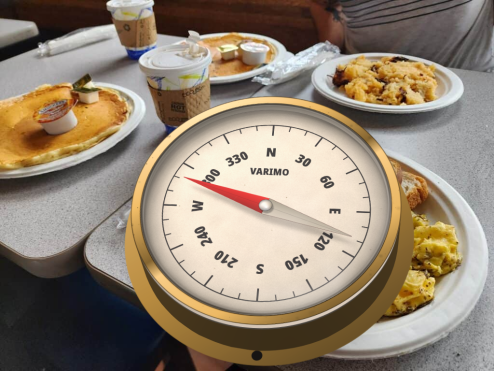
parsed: 290 °
